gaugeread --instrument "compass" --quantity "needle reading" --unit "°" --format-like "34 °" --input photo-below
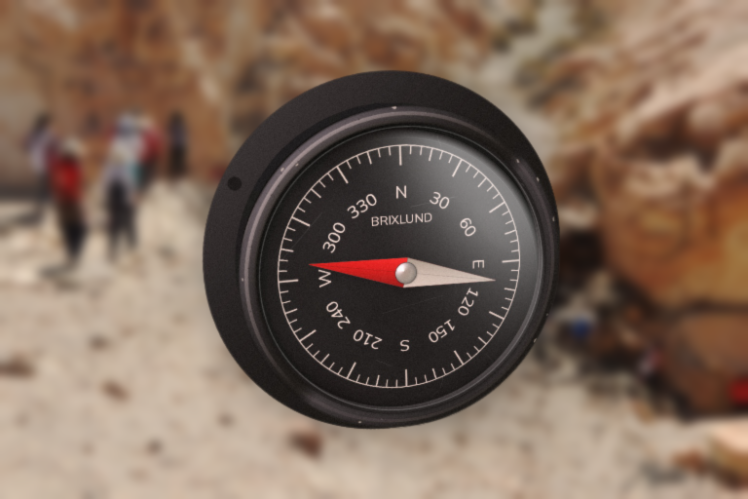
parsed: 280 °
